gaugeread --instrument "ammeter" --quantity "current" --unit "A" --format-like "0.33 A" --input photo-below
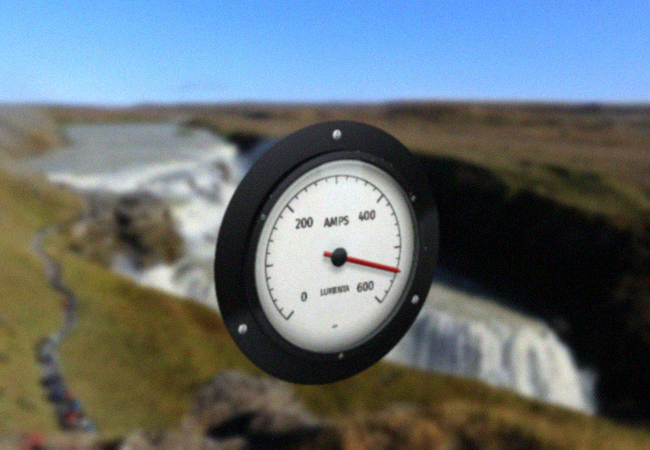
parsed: 540 A
